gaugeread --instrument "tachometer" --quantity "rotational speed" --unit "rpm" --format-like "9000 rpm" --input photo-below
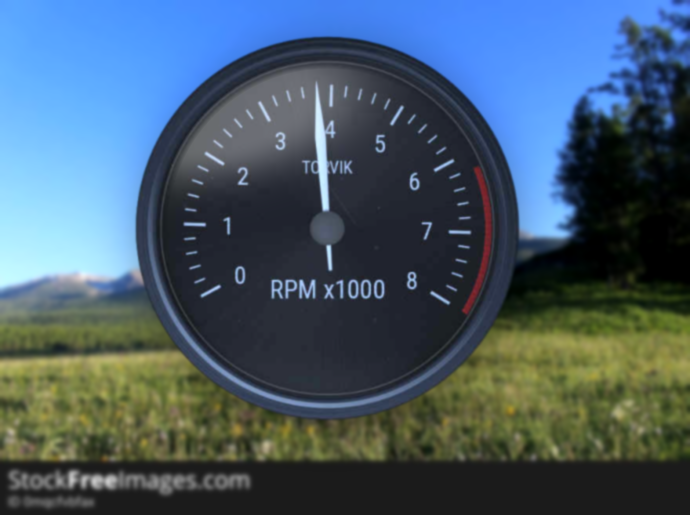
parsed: 3800 rpm
